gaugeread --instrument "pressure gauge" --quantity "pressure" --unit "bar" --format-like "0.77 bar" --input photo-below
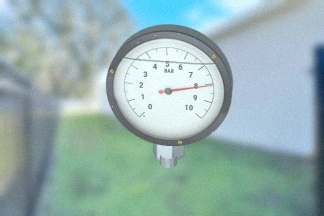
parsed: 8 bar
